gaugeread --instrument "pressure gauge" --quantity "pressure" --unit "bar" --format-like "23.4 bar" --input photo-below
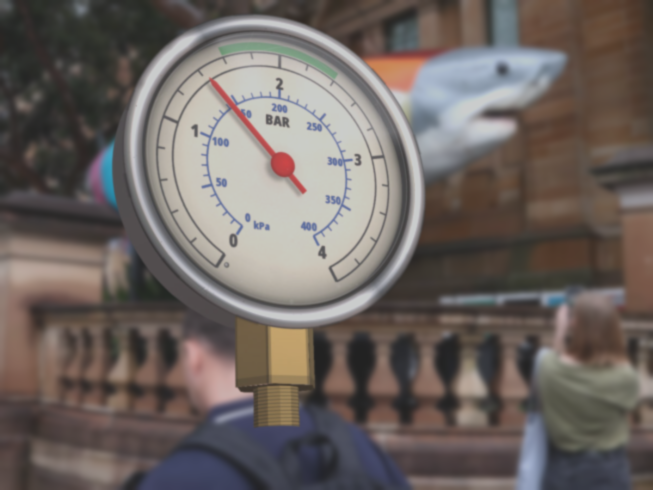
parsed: 1.4 bar
